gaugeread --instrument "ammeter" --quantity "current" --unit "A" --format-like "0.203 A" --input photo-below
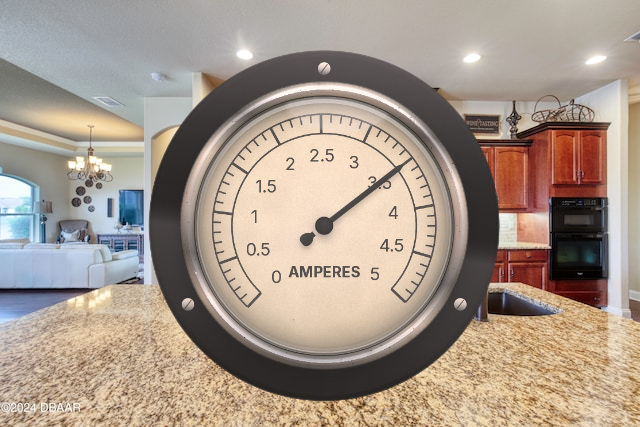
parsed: 3.5 A
